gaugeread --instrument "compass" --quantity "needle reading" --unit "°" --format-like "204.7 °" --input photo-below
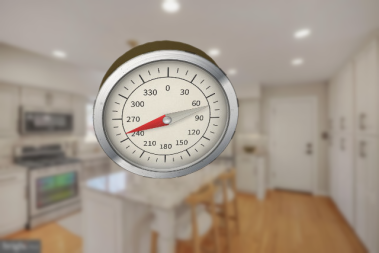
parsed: 250 °
